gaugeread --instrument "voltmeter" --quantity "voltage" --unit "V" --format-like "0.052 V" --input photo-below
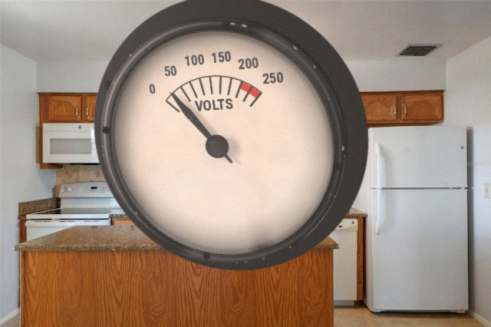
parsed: 25 V
